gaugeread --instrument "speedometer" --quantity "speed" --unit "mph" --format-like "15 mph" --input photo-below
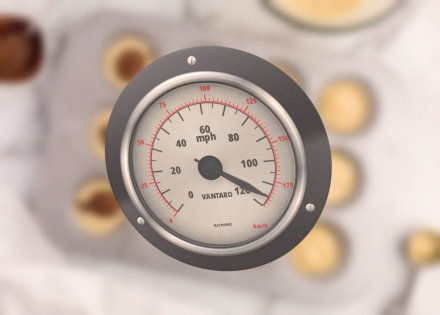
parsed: 115 mph
